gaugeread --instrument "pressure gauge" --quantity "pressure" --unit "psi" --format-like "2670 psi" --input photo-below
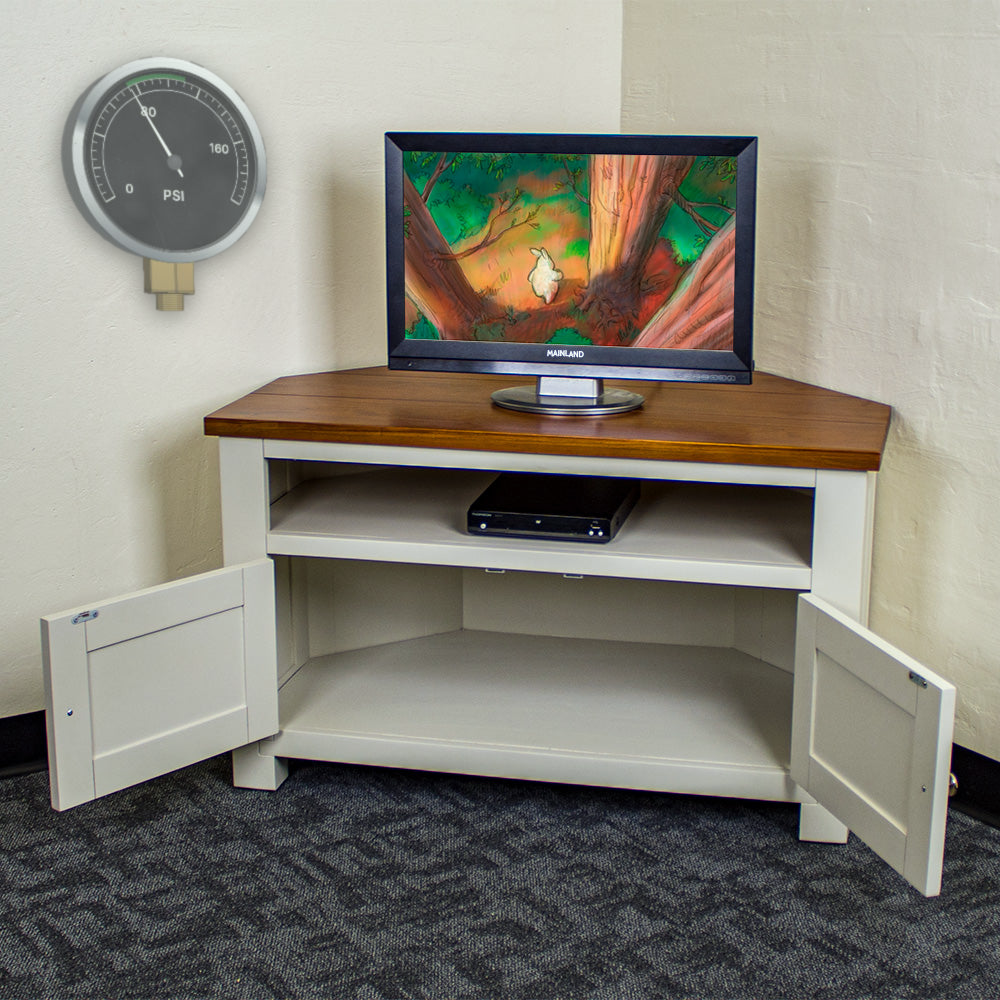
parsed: 75 psi
